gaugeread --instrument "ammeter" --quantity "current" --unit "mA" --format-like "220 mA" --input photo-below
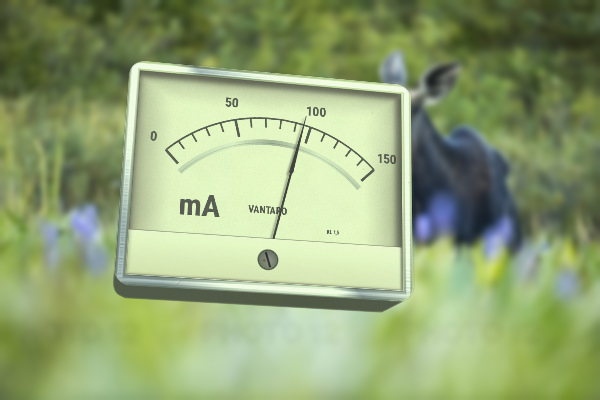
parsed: 95 mA
